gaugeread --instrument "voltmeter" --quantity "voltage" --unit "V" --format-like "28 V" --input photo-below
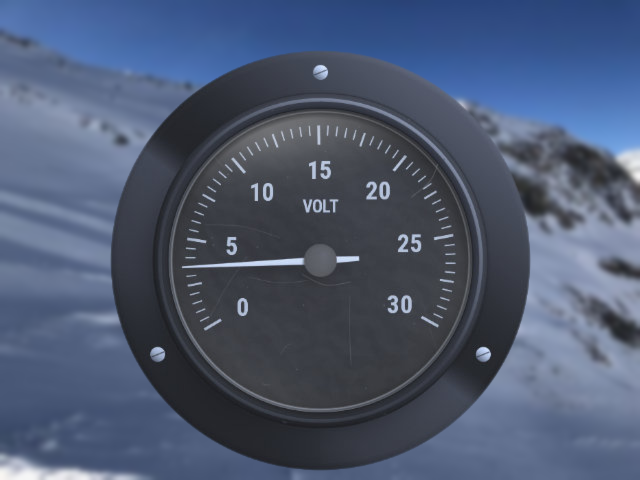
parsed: 3.5 V
